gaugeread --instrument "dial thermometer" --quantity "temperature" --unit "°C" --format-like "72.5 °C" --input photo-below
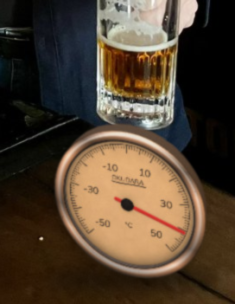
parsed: 40 °C
